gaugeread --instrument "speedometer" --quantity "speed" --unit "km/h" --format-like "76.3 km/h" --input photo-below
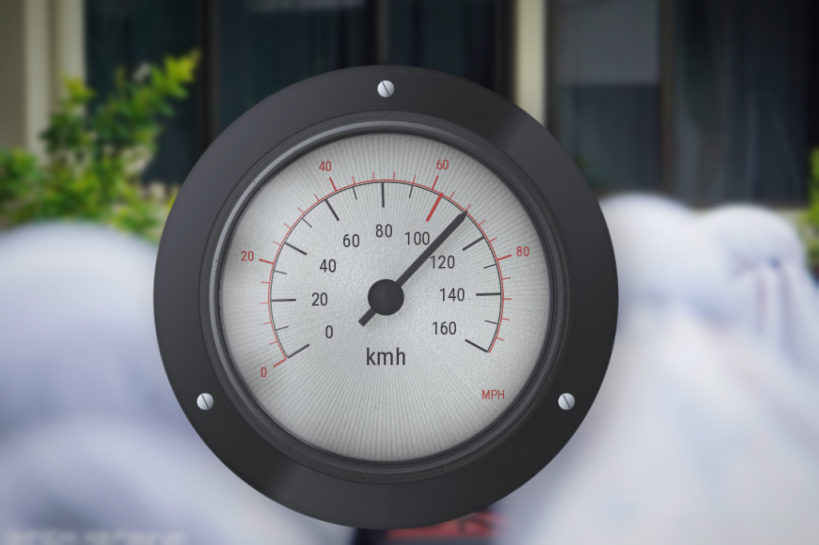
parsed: 110 km/h
